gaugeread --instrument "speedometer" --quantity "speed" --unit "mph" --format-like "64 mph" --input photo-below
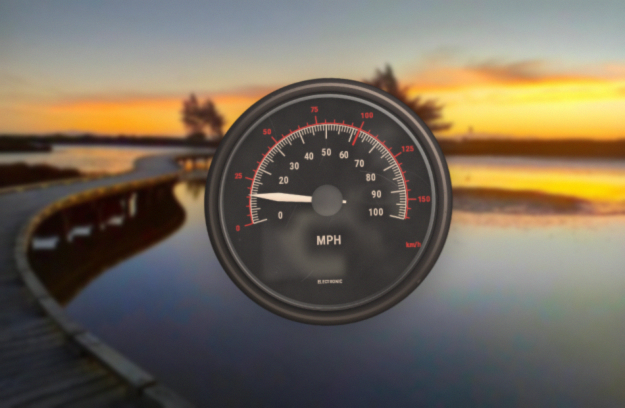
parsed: 10 mph
